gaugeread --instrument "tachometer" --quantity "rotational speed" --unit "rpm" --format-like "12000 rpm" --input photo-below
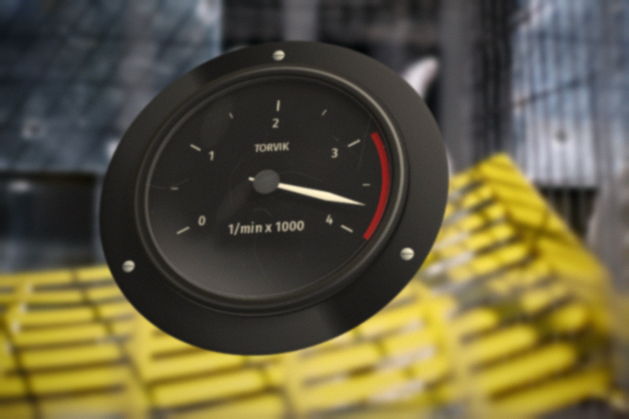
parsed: 3750 rpm
